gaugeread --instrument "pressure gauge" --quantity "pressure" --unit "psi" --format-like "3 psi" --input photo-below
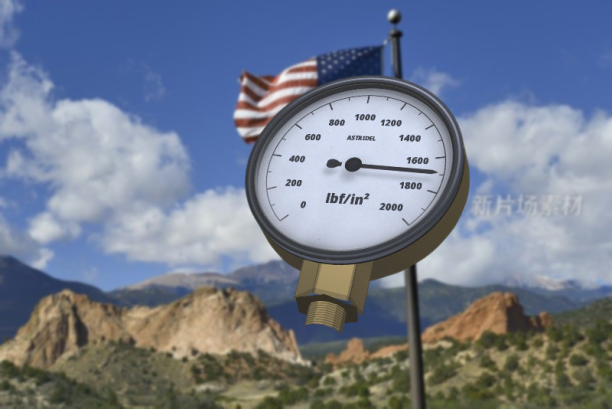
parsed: 1700 psi
